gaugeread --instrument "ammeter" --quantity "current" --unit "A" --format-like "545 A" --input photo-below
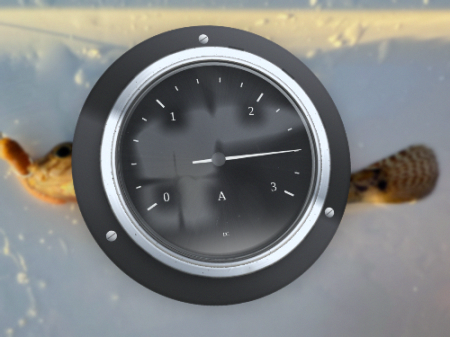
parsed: 2.6 A
